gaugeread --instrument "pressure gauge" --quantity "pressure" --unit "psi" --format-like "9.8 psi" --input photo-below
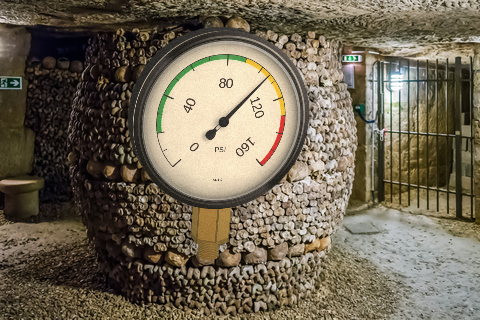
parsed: 105 psi
